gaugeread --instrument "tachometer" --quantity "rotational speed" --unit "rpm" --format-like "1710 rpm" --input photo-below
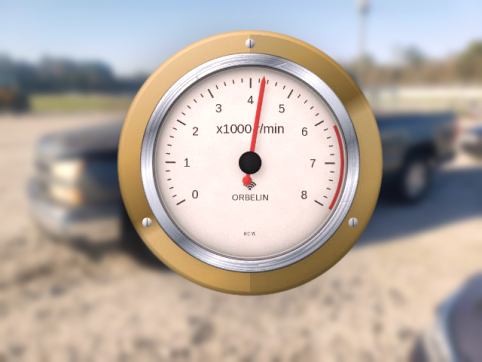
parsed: 4300 rpm
